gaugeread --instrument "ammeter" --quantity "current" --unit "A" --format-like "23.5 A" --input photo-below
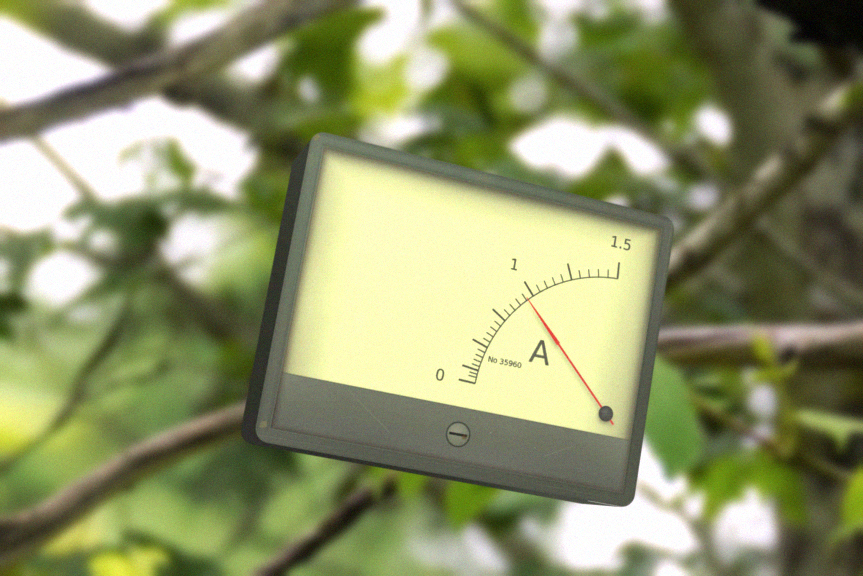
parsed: 0.95 A
